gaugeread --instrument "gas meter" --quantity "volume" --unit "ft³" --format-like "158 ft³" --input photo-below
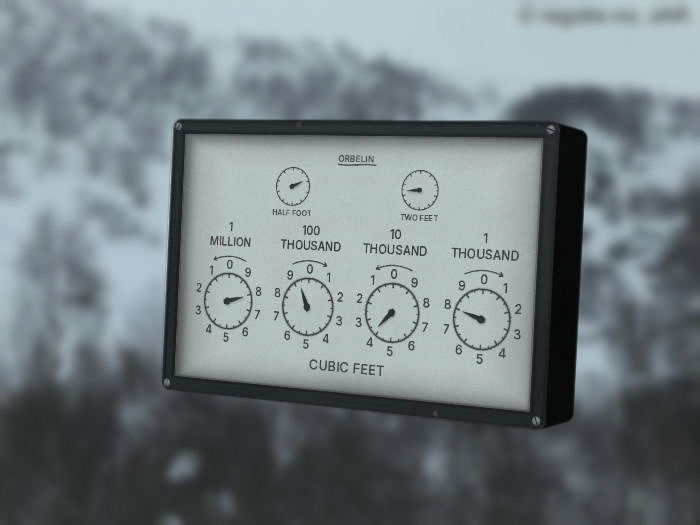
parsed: 793800 ft³
